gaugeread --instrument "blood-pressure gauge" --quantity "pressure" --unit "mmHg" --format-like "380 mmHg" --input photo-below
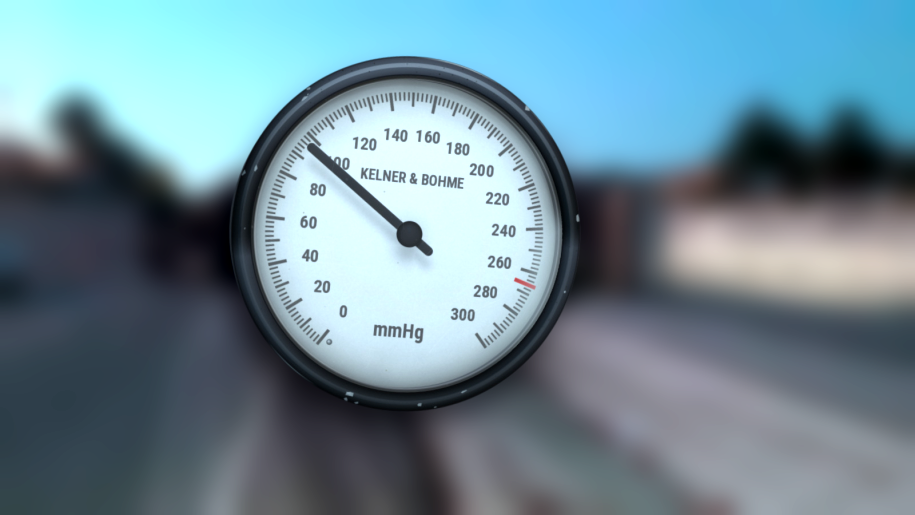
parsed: 96 mmHg
